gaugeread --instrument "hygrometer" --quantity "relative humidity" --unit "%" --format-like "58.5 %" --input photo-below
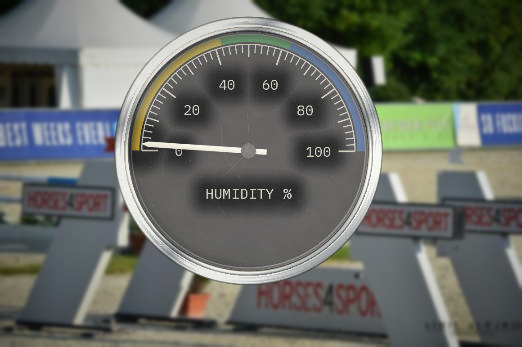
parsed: 2 %
